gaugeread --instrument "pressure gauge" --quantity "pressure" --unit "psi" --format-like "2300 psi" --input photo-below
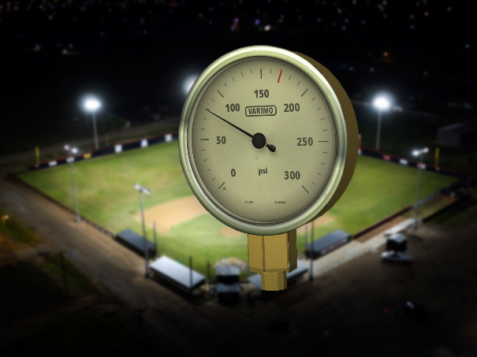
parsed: 80 psi
